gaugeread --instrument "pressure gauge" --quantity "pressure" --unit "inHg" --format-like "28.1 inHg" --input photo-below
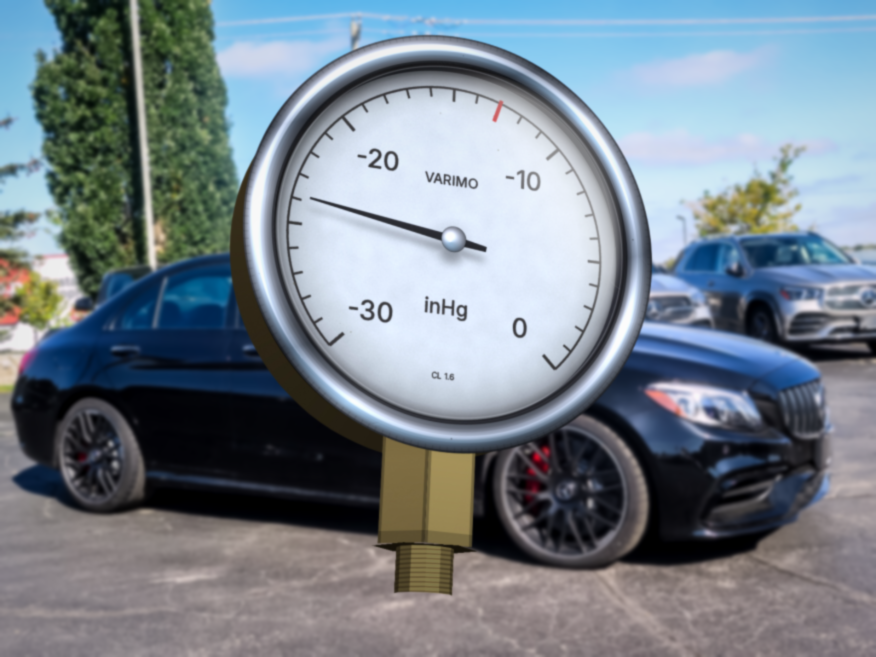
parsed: -24 inHg
